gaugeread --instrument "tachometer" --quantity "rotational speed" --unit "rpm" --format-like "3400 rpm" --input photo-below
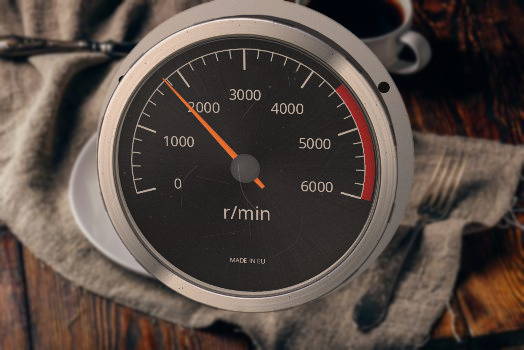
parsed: 1800 rpm
